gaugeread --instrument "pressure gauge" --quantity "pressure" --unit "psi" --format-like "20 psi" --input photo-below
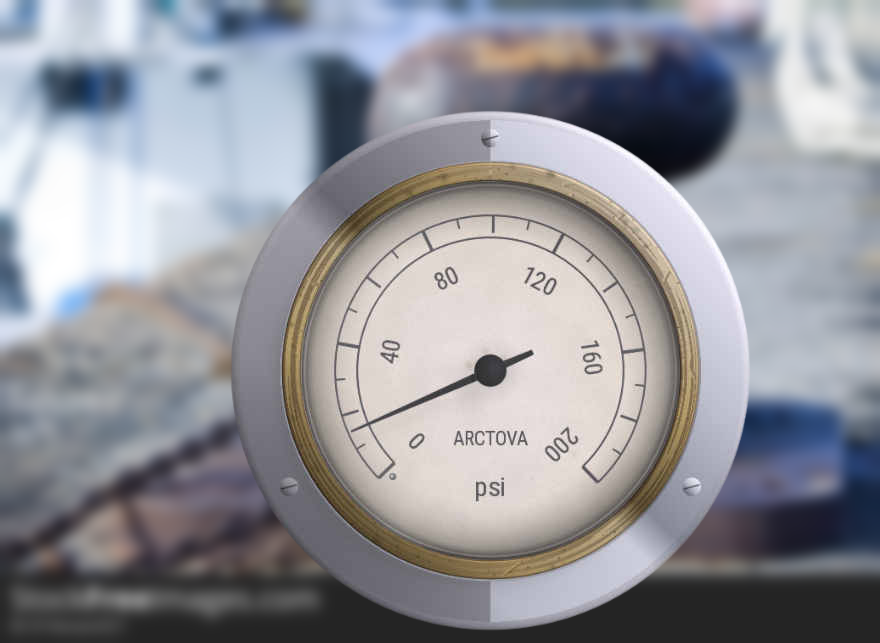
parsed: 15 psi
